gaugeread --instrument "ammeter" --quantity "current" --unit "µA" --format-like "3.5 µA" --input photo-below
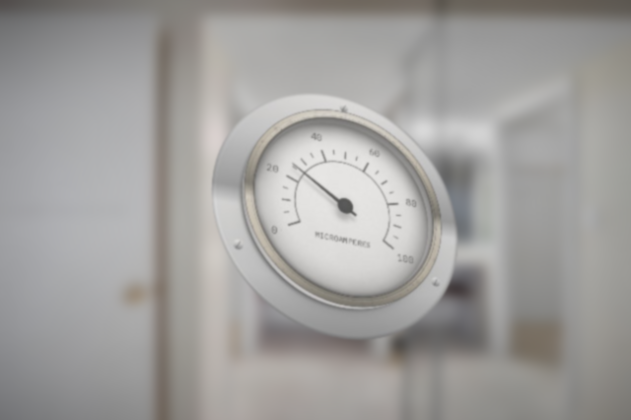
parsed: 25 µA
